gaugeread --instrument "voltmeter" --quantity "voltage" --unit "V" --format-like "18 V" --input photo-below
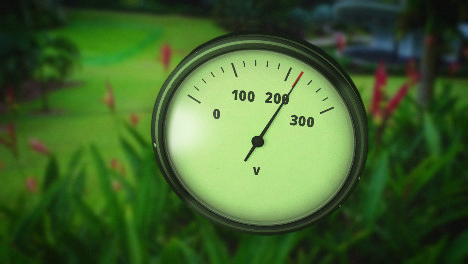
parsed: 220 V
